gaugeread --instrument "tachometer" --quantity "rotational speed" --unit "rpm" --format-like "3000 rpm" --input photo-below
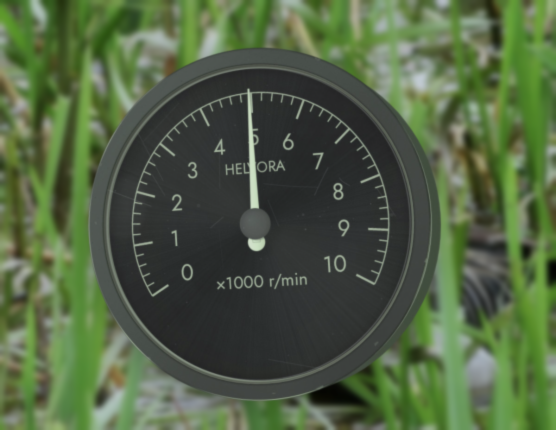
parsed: 5000 rpm
